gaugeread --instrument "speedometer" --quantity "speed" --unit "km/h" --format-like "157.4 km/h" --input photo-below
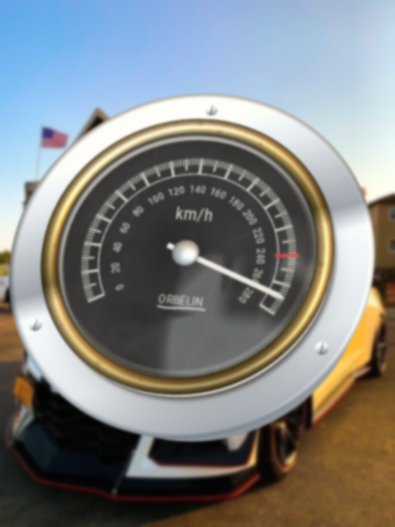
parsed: 270 km/h
